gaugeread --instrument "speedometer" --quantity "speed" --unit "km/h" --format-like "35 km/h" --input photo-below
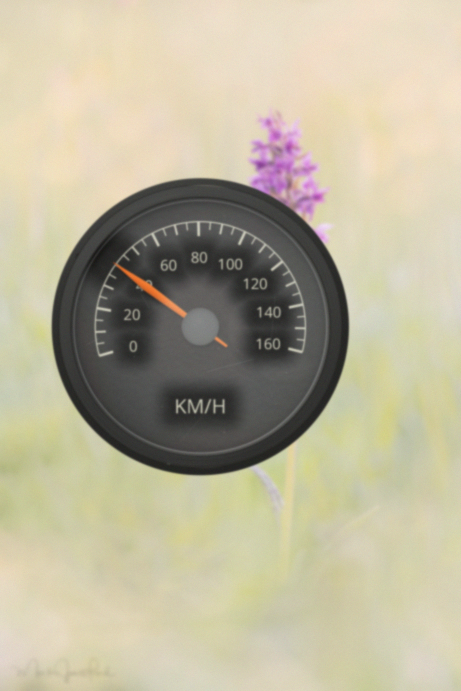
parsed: 40 km/h
